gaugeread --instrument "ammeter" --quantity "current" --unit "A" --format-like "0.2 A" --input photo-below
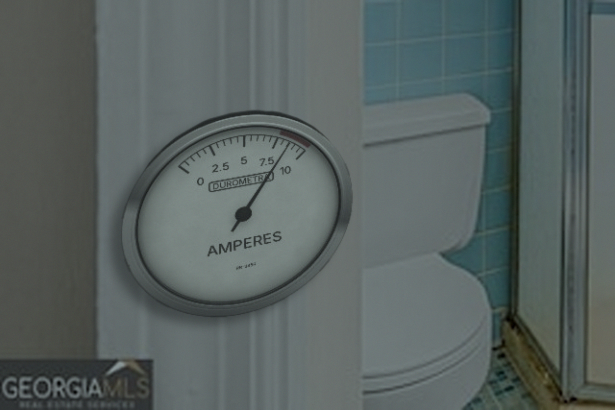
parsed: 8.5 A
